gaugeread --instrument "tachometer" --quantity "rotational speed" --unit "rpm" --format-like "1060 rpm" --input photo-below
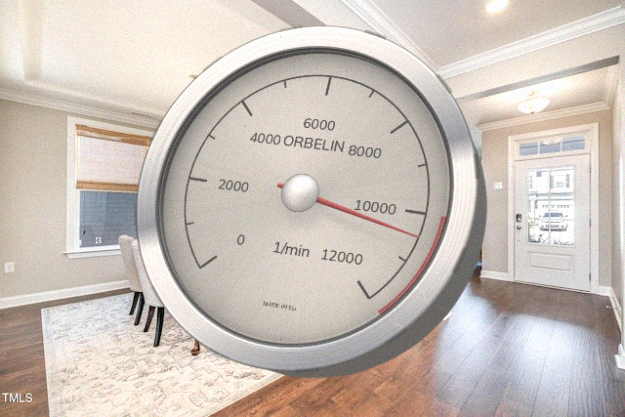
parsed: 10500 rpm
